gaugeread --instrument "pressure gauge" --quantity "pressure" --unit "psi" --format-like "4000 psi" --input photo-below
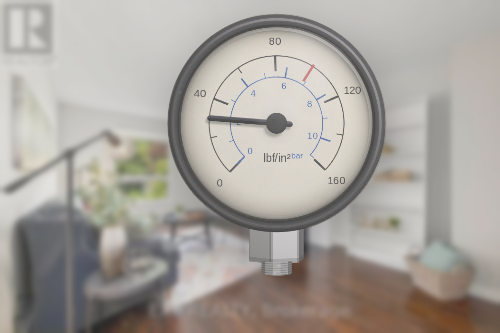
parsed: 30 psi
